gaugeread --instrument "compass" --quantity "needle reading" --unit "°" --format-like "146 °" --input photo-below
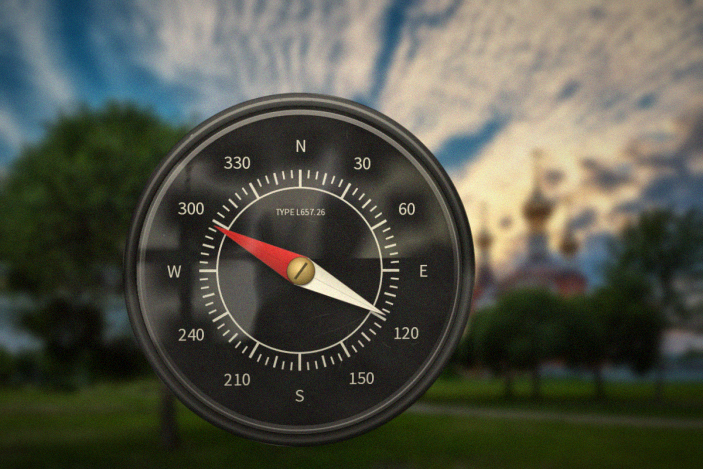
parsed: 297.5 °
